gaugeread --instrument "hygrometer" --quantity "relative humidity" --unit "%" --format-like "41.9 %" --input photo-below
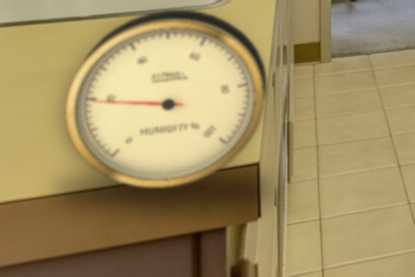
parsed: 20 %
